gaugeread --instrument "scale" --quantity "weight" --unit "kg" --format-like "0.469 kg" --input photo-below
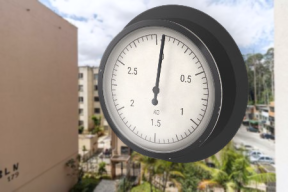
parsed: 0 kg
